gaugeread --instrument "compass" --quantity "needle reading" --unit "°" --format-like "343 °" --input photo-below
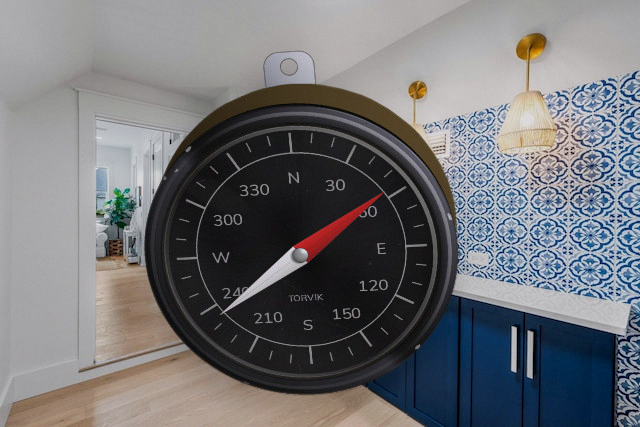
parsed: 55 °
